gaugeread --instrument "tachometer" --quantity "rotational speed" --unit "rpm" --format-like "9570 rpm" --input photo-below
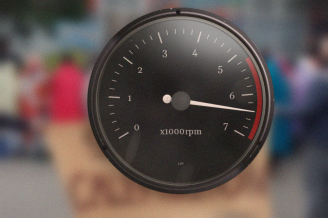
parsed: 6400 rpm
